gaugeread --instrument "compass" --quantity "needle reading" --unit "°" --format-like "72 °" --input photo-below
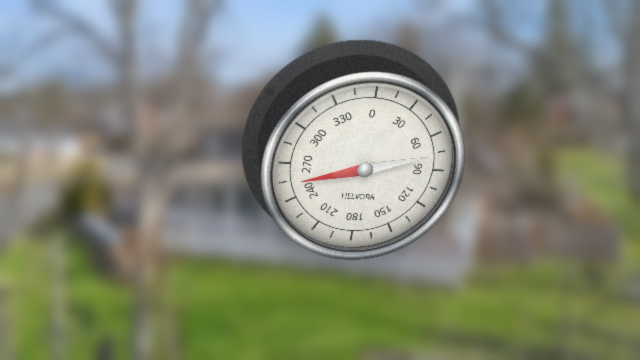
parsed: 255 °
